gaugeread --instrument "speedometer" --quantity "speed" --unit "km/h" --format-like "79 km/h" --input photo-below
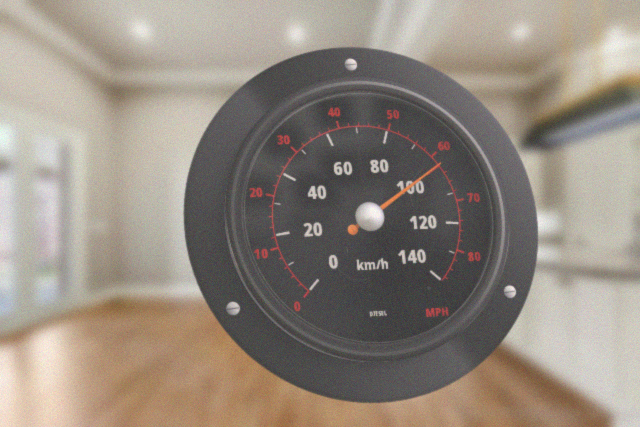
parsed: 100 km/h
